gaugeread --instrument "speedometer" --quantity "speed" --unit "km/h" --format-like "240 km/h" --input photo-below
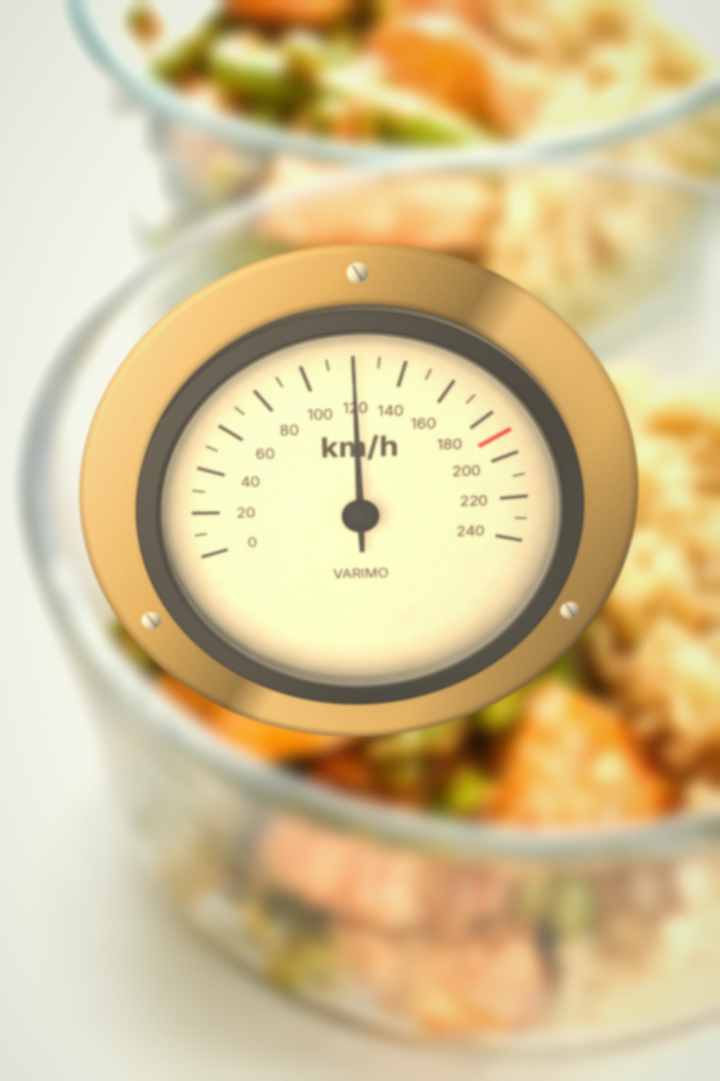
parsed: 120 km/h
